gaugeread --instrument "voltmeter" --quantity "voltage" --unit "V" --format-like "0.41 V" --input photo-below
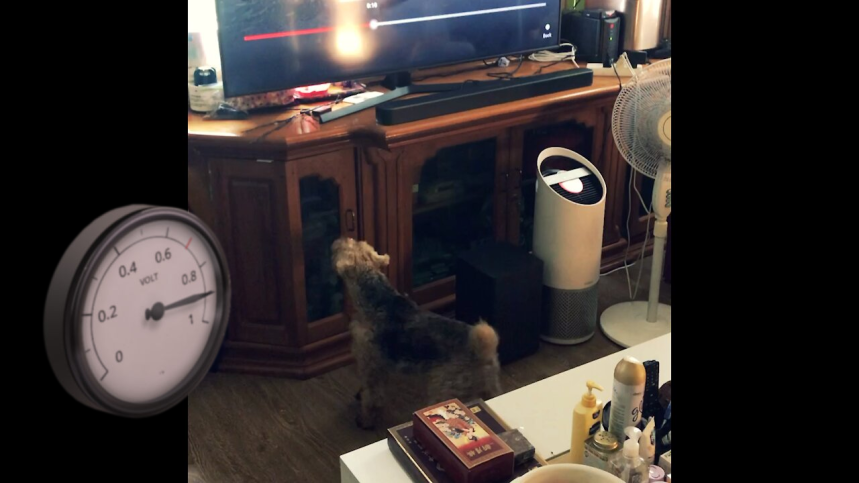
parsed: 0.9 V
